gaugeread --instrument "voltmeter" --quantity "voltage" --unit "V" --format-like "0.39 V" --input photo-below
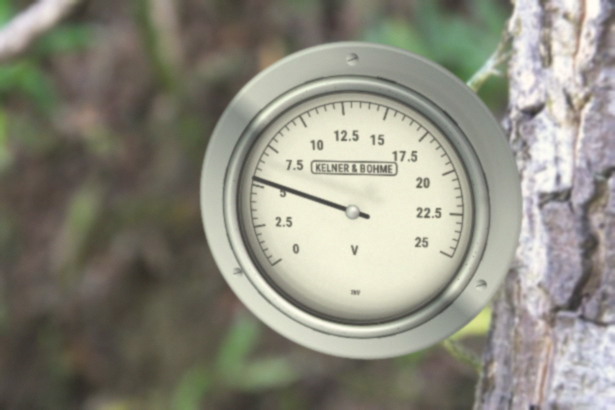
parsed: 5.5 V
